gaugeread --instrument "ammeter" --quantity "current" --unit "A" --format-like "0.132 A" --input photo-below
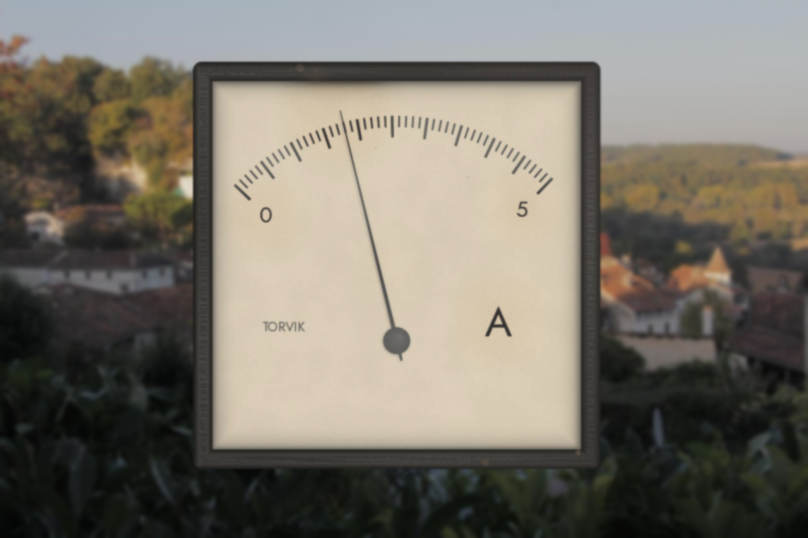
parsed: 1.8 A
